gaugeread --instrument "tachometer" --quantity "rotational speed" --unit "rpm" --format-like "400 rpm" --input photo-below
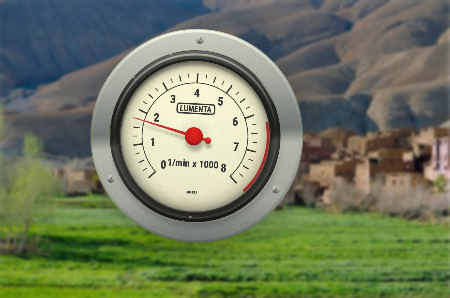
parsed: 1750 rpm
